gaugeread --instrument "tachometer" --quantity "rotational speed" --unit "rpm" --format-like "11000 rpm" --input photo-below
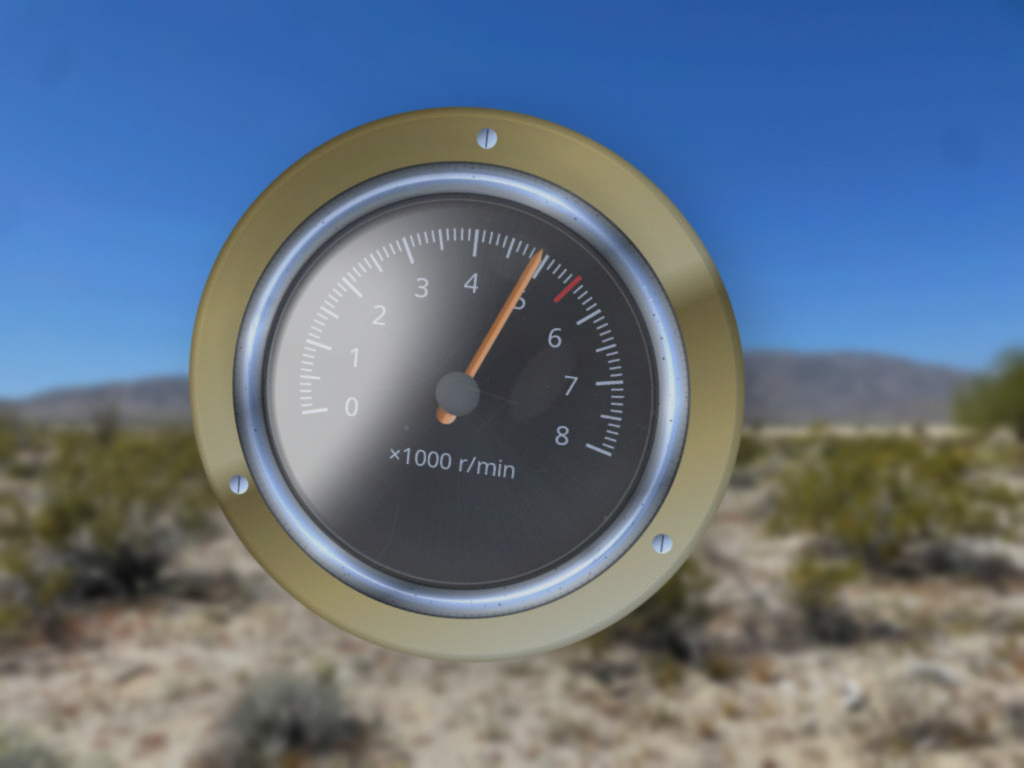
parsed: 4900 rpm
